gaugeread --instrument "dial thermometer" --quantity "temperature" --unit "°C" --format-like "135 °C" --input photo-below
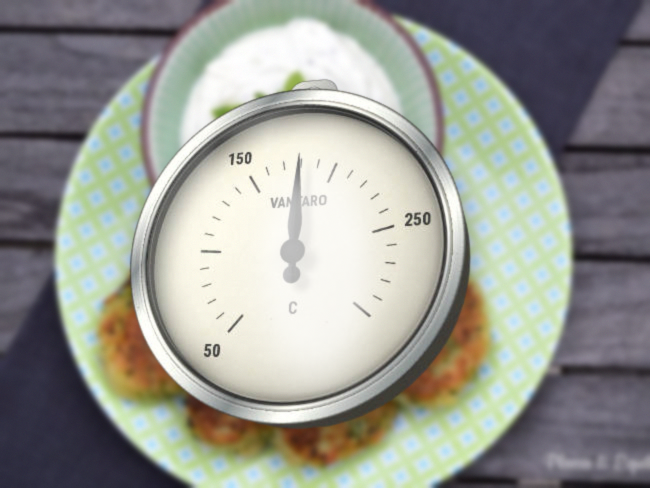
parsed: 180 °C
